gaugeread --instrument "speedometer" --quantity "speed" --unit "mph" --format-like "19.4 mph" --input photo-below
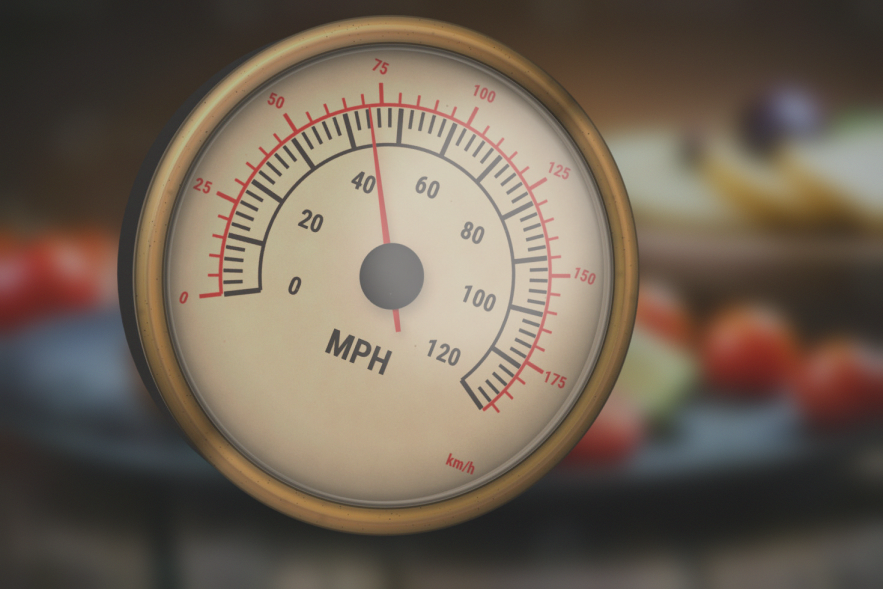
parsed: 44 mph
